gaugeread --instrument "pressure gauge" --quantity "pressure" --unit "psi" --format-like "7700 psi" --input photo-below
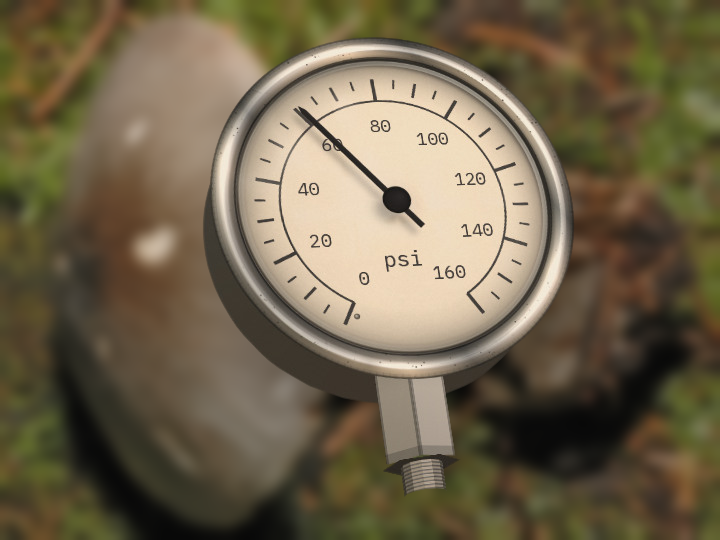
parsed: 60 psi
